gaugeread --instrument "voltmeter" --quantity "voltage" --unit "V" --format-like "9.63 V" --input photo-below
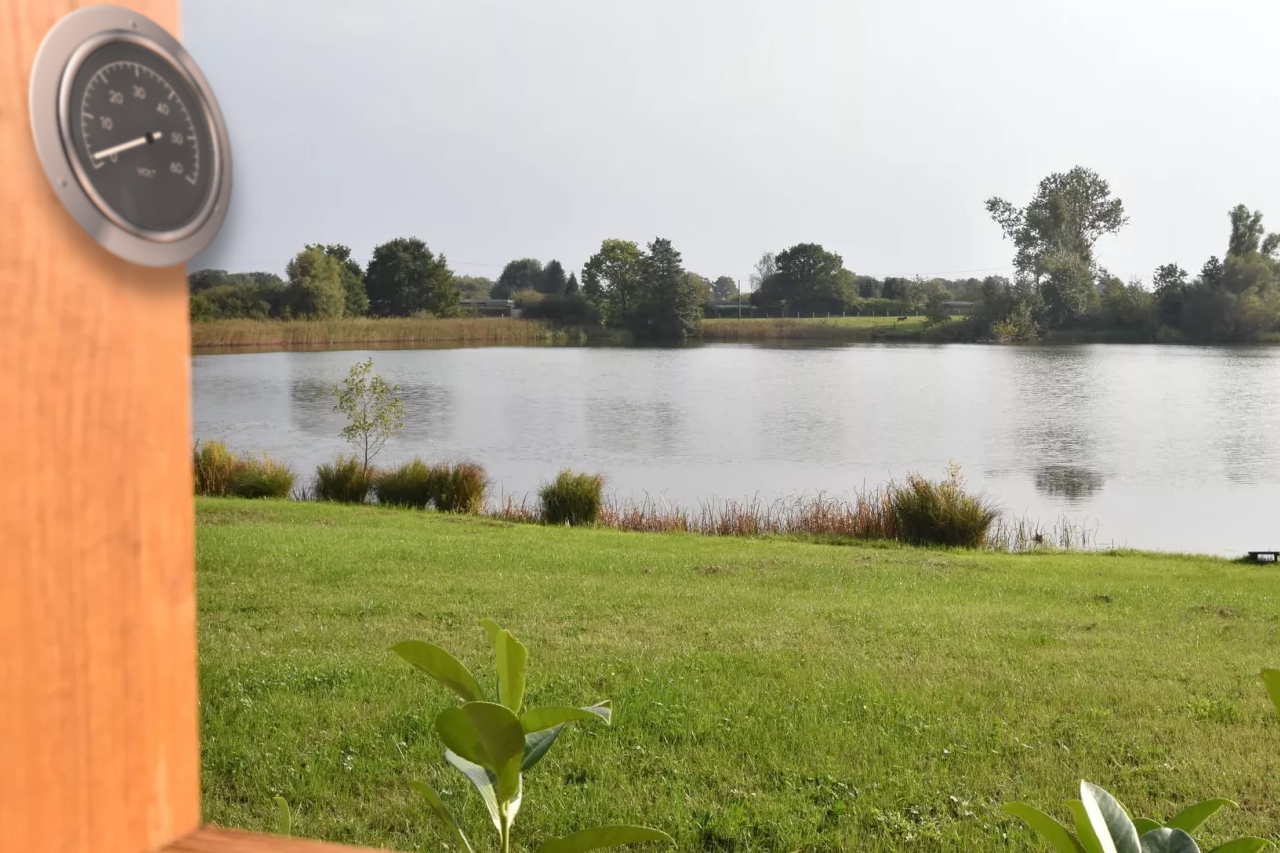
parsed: 2 V
